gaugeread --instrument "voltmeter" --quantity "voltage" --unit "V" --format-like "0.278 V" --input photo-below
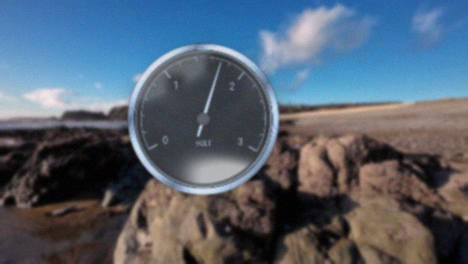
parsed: 1.7 V
